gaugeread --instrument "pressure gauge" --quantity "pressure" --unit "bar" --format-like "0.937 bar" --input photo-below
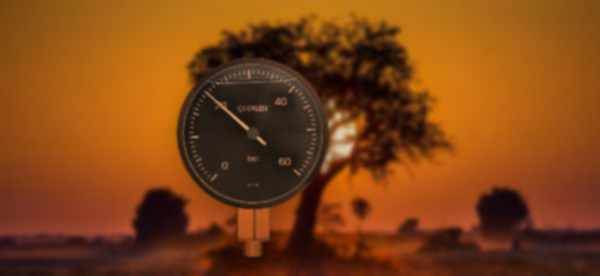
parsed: 20 bar
